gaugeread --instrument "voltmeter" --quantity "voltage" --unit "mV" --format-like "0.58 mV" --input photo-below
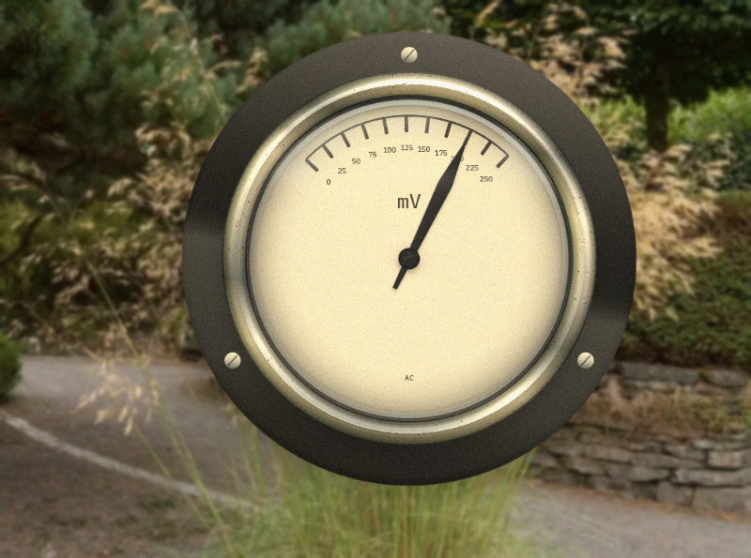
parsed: 200 mV
